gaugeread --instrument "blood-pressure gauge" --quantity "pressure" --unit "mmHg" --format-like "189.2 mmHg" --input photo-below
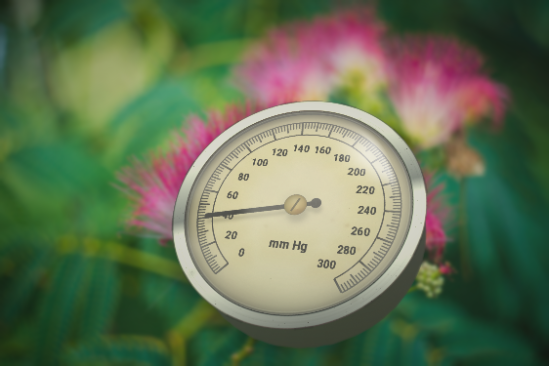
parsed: 40 mmHg
